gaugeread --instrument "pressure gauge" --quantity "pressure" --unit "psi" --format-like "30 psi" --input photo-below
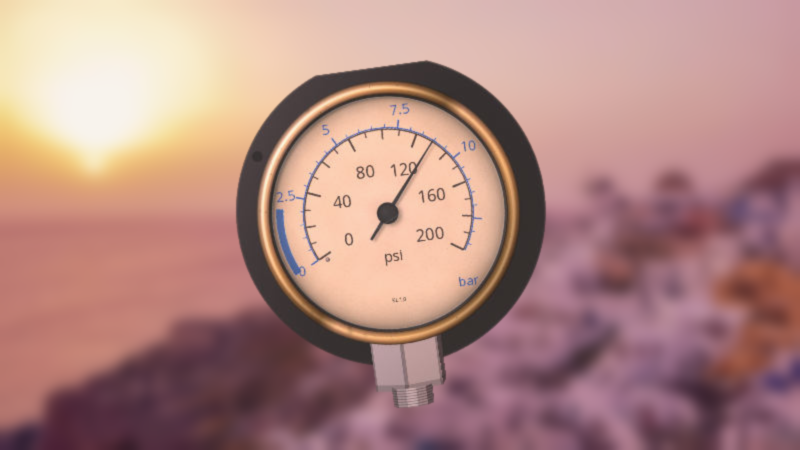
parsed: 130 psi
